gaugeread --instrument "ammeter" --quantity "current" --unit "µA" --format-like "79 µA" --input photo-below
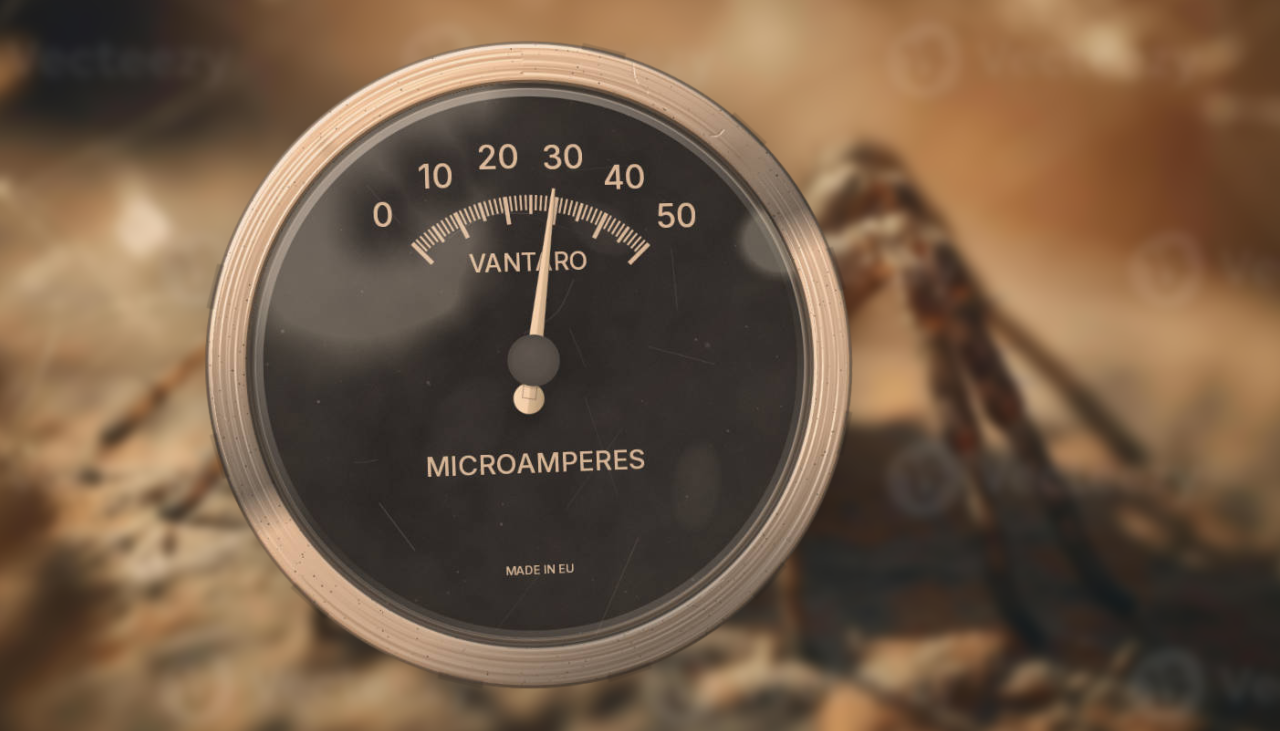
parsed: 29 µA
